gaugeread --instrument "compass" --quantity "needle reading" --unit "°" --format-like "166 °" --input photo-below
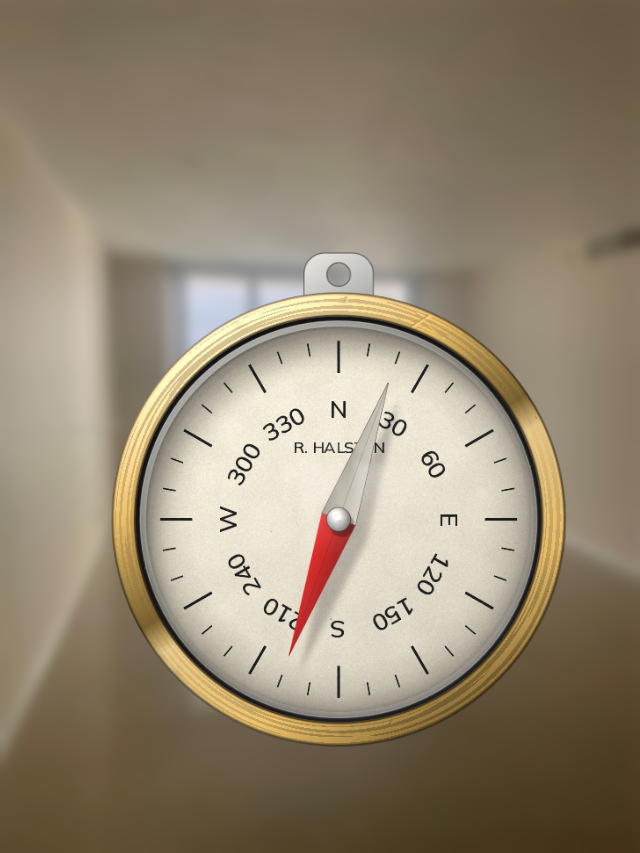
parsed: 200 °
